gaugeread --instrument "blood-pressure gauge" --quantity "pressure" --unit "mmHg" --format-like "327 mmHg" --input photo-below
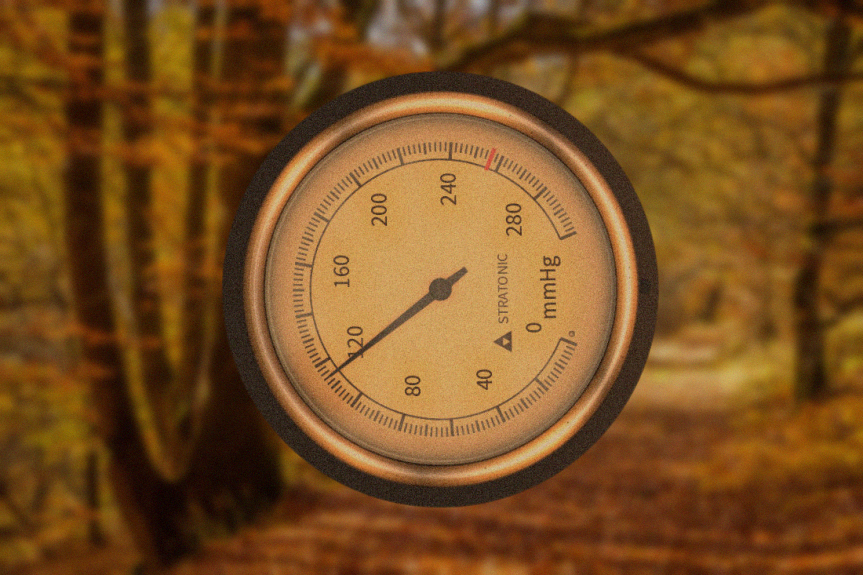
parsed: 114 mmHg
